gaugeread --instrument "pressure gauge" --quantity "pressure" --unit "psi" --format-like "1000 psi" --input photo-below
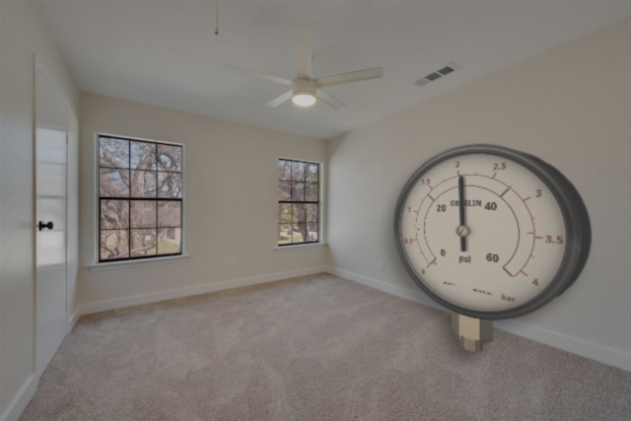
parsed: 30 psi
